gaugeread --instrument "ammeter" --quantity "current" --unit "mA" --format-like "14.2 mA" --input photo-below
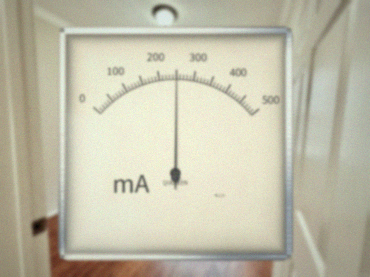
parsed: 250 mA
